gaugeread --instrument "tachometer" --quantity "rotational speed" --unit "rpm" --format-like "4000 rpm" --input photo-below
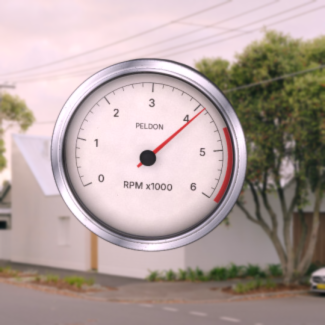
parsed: 4100 rpm
